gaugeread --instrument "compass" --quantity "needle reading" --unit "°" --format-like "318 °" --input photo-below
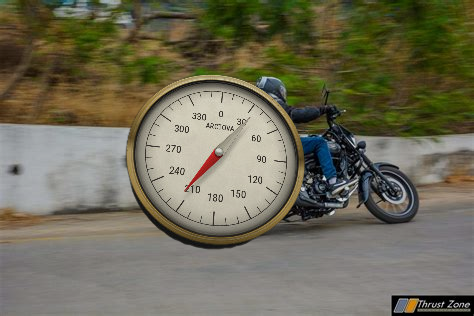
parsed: 215 °
